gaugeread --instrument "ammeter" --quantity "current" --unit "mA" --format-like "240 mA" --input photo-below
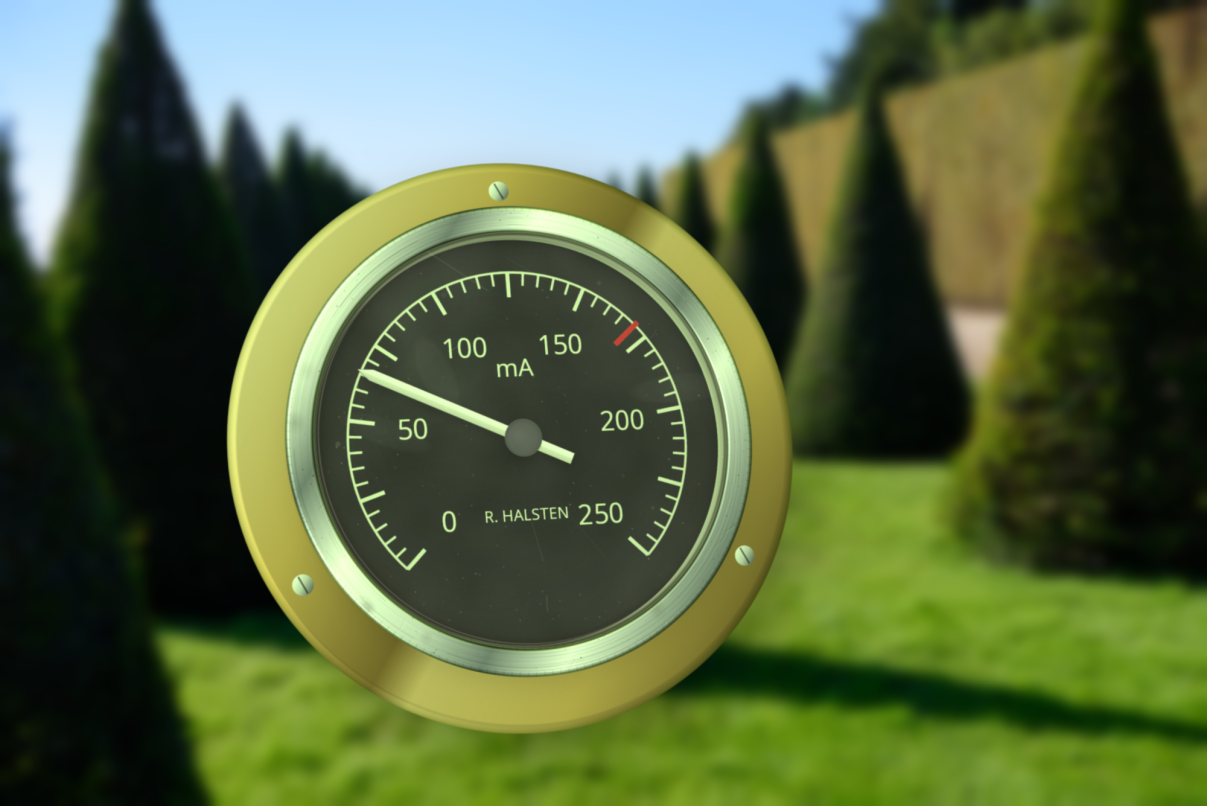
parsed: 65 mA
